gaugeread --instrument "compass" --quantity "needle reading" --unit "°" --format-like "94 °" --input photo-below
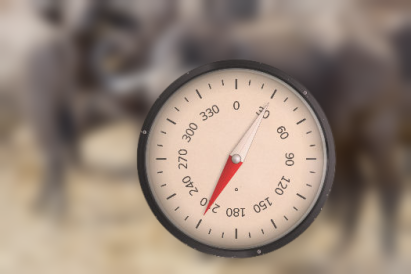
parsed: 210 °
